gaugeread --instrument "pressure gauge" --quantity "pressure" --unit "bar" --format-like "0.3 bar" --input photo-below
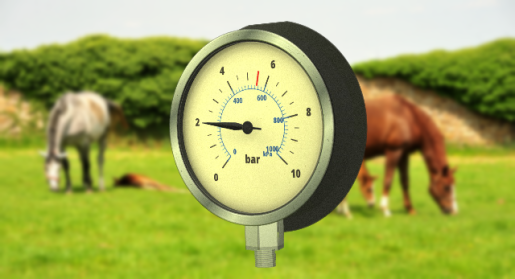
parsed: 2 bar
